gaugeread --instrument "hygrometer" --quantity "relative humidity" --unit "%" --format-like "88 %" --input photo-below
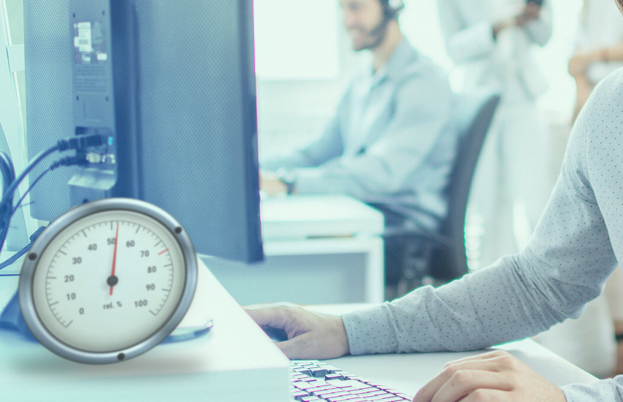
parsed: 52 %
